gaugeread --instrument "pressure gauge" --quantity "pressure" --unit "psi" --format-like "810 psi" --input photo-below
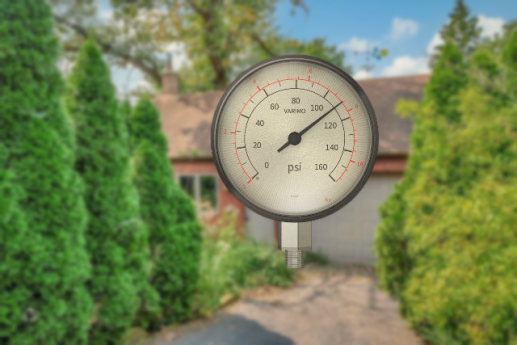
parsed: 110 psi
